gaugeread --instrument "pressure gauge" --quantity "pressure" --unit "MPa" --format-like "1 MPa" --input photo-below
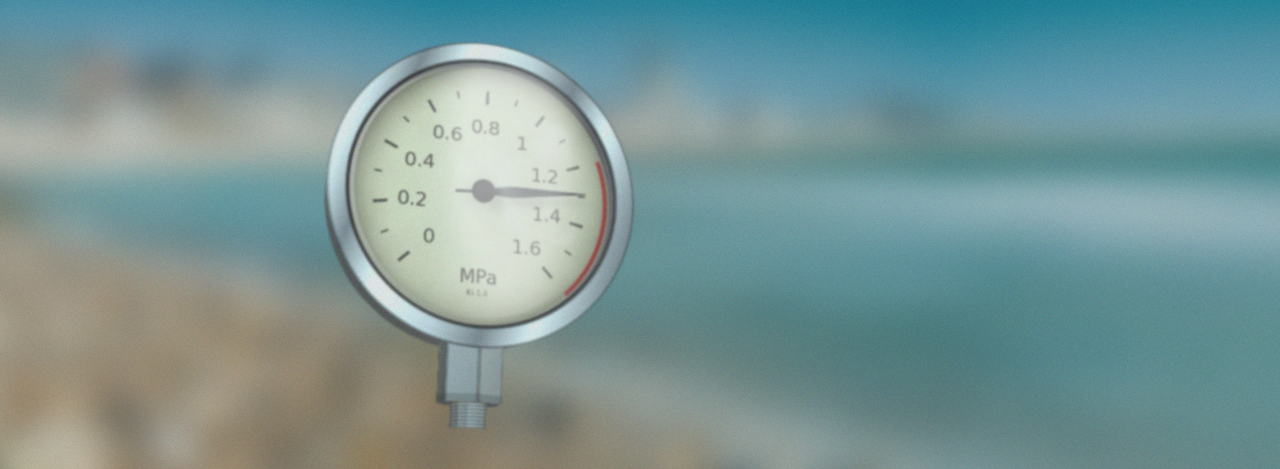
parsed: 1.3 MPa
